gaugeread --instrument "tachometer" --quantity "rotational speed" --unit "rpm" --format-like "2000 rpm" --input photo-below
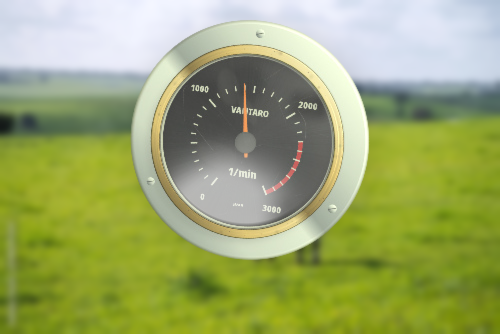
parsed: 1400 rpm
